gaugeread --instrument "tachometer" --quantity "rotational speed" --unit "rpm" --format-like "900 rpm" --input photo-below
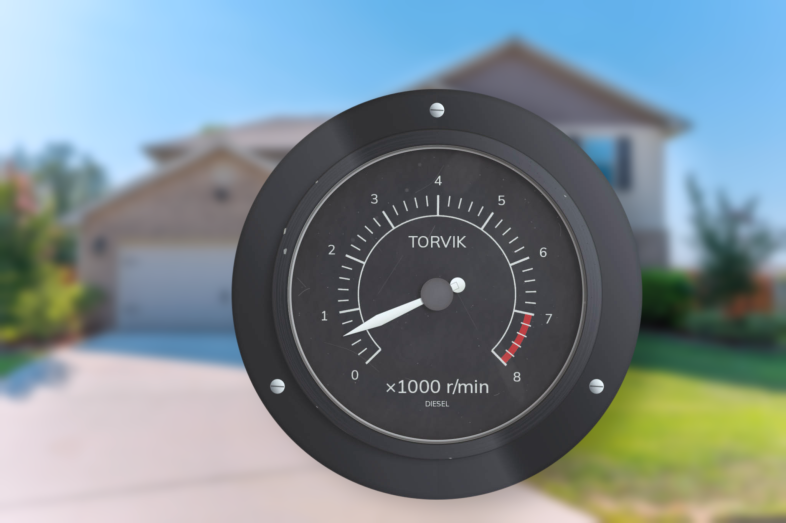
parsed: 600 rpm
